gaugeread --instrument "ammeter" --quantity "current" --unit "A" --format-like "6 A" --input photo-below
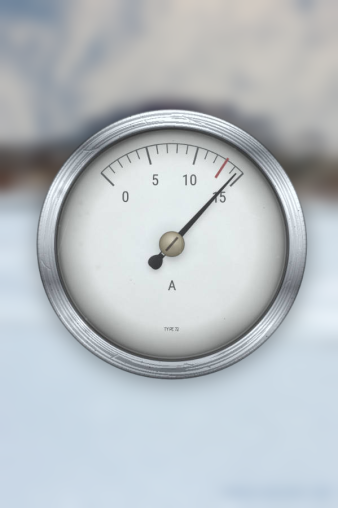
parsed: 14.5 A
